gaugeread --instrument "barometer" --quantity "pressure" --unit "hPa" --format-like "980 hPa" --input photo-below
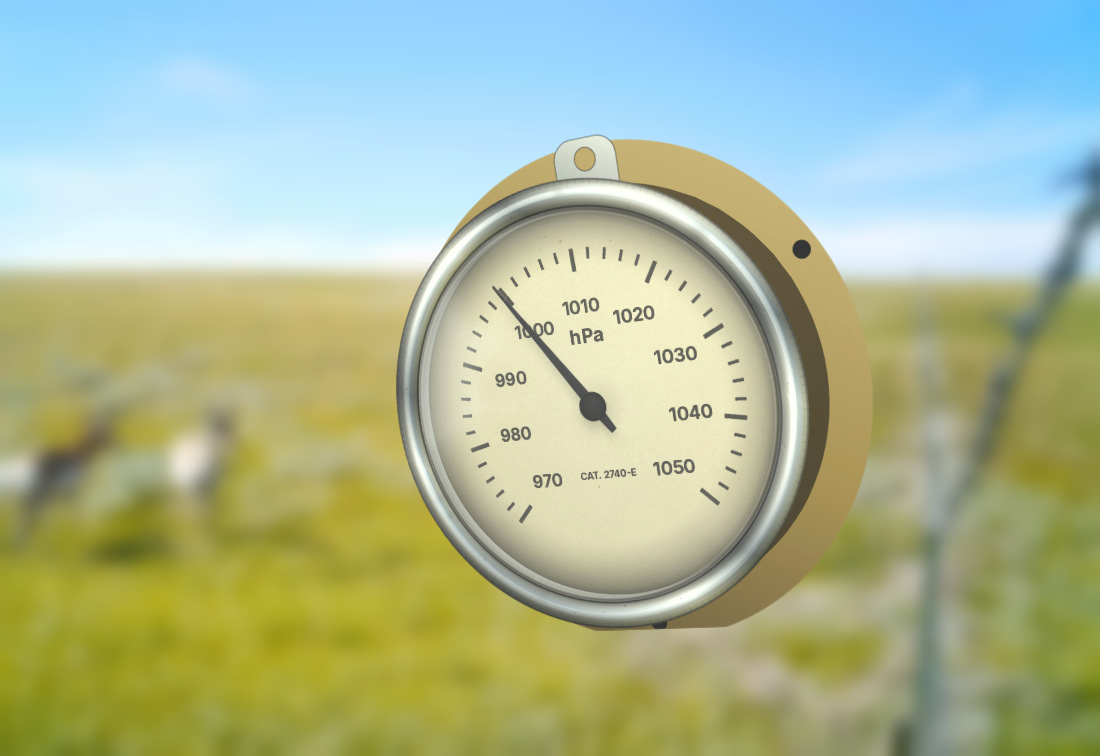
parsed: 1000 hPa
